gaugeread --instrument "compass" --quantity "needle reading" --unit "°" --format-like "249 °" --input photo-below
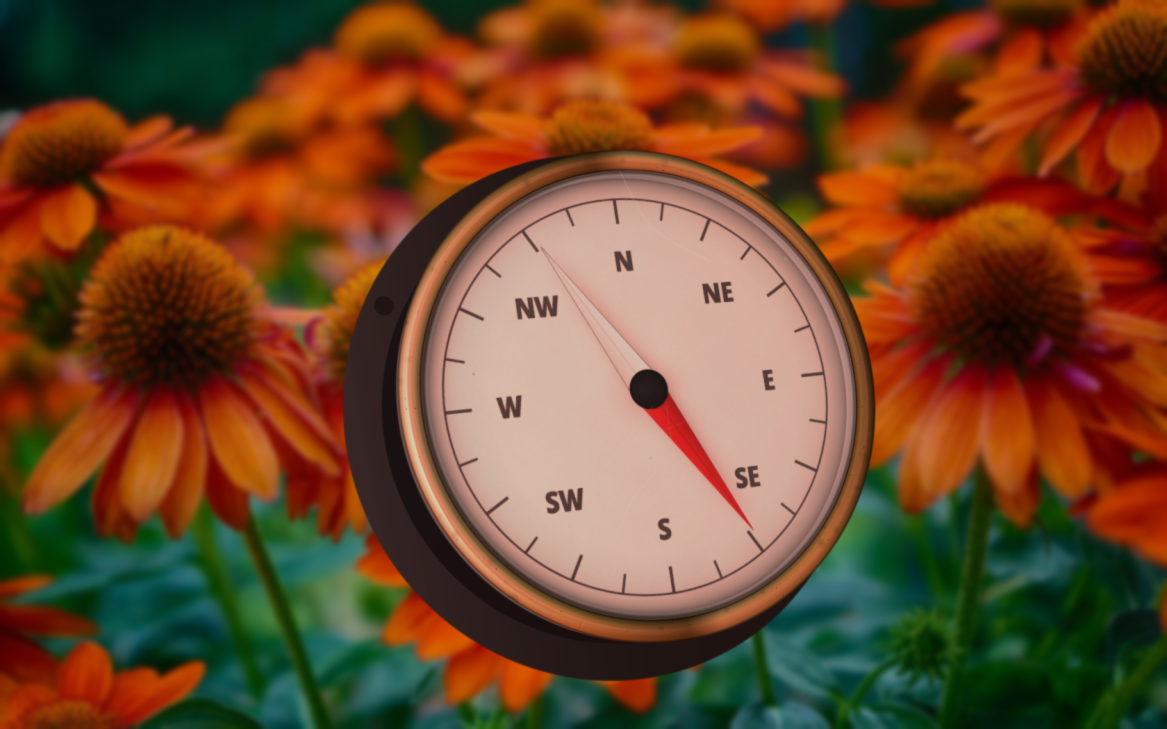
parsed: 150 °
